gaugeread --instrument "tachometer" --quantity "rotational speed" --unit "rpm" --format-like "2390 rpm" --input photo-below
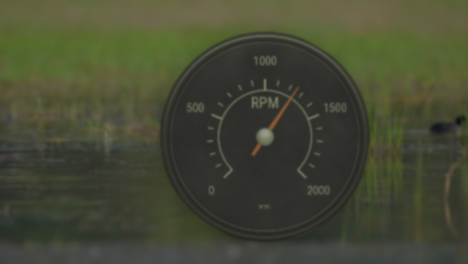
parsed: 1250 rpm
